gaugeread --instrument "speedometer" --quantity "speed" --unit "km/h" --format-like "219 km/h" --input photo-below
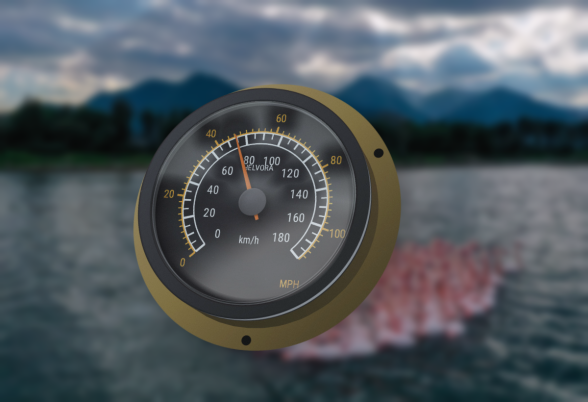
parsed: 75 km/h
